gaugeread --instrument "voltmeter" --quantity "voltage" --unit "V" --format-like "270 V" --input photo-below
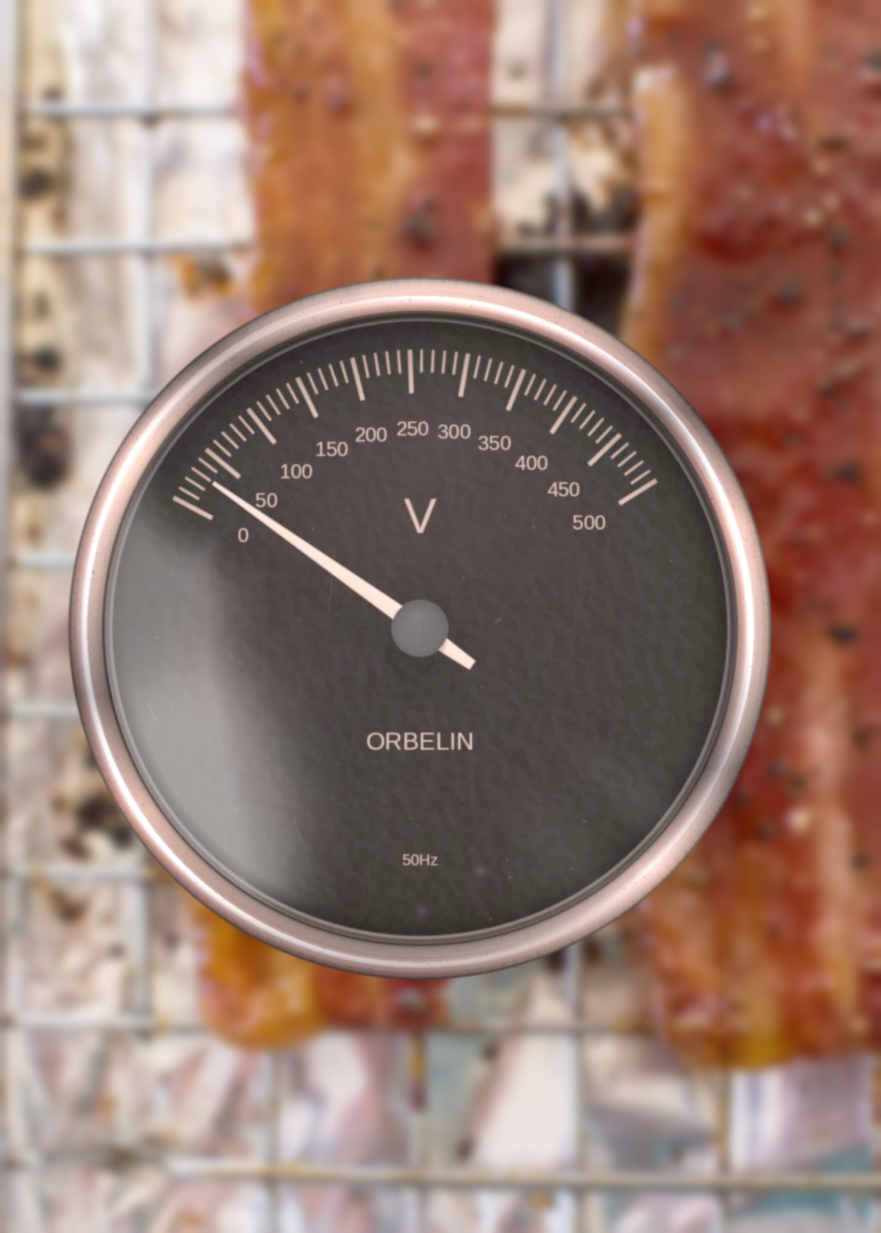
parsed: 30 V
